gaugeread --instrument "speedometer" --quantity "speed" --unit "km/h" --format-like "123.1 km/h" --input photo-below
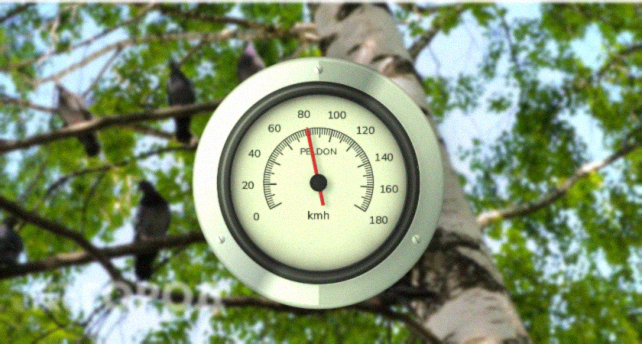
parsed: 80 km/h
